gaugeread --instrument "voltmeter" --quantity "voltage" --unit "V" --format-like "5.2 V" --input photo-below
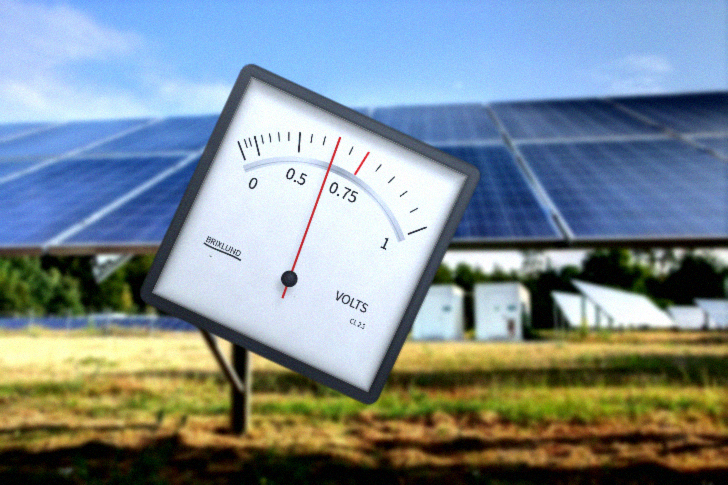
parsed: 0.65 V
